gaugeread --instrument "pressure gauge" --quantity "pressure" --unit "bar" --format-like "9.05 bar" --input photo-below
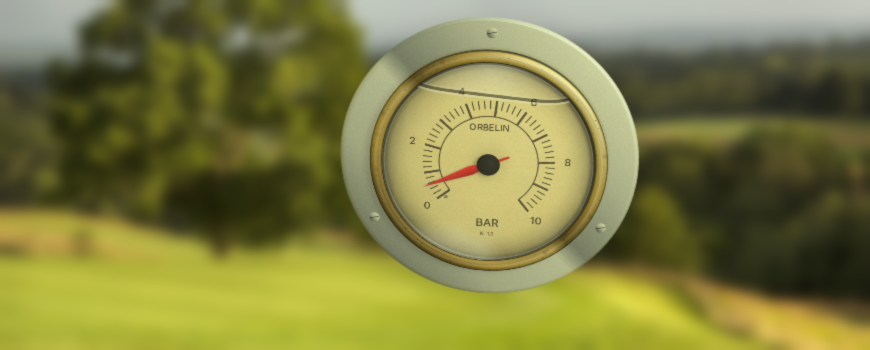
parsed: 0.6 bar
